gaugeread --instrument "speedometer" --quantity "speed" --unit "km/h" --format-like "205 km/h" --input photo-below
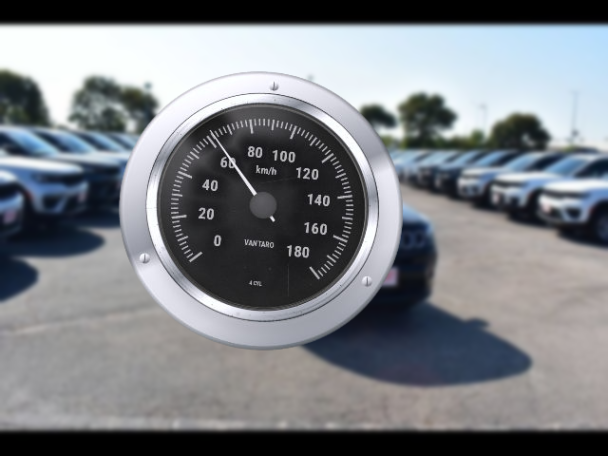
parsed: 62 km/h
